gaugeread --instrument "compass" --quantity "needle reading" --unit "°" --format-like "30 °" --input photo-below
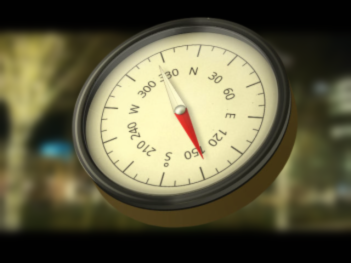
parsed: 145 °
